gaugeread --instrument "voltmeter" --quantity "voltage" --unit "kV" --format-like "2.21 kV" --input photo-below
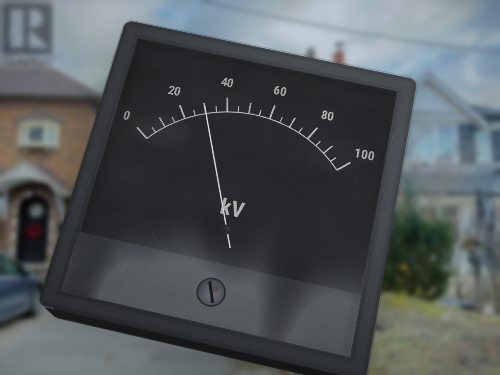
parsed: 30 kV
